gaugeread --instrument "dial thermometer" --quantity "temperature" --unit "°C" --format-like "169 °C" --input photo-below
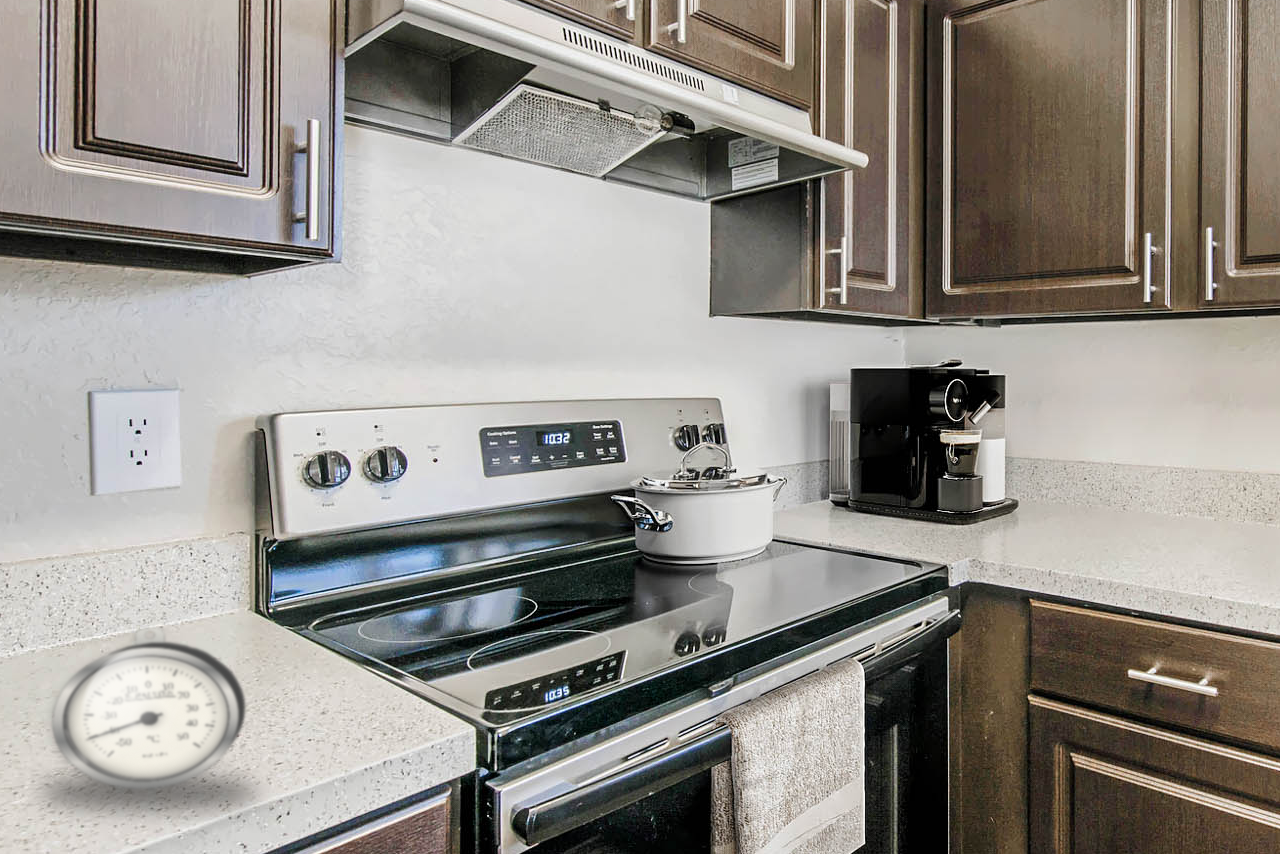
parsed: -40 °C
